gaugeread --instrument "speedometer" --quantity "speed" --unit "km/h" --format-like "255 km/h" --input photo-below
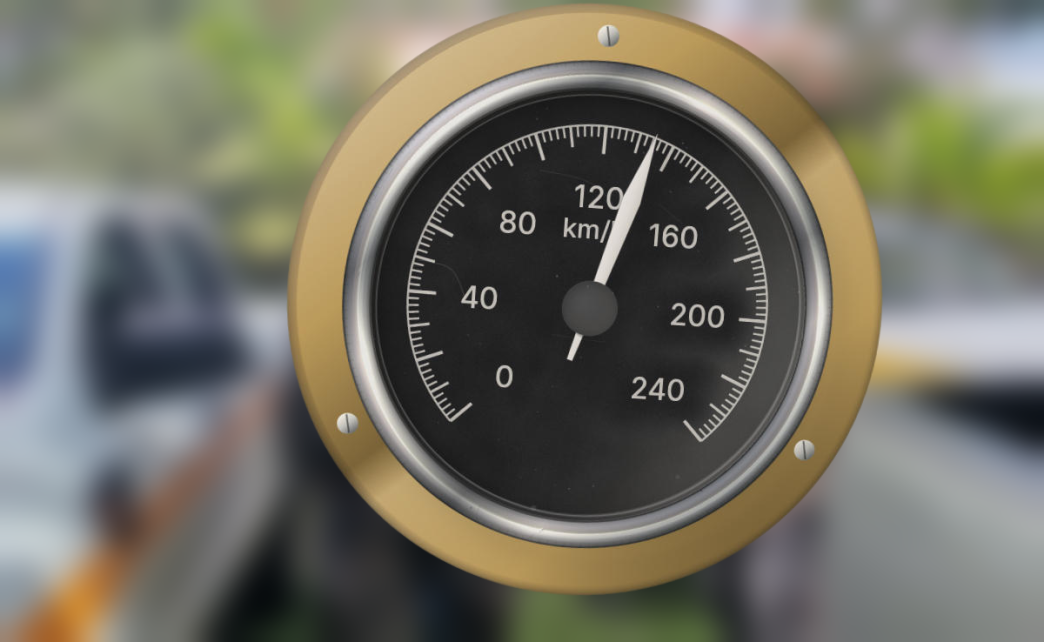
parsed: 134 km/h
